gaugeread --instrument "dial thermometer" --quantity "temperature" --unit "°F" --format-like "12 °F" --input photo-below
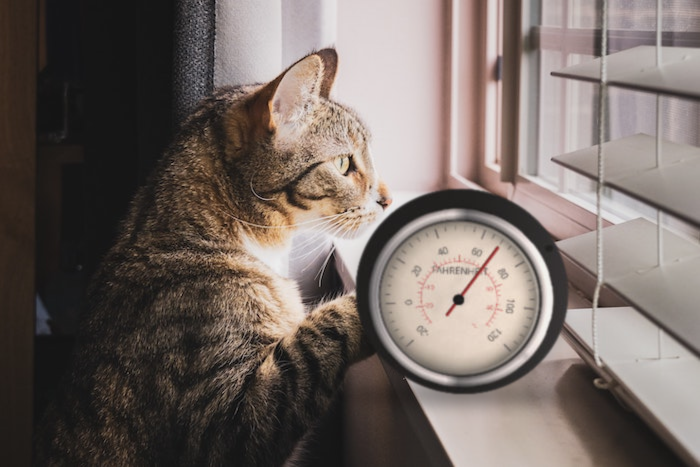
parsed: 68 °F
